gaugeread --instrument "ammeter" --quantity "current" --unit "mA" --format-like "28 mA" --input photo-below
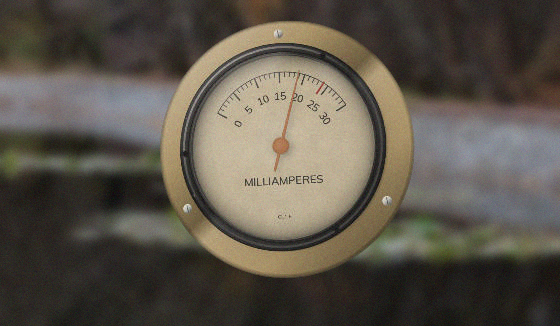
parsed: 19 mA
